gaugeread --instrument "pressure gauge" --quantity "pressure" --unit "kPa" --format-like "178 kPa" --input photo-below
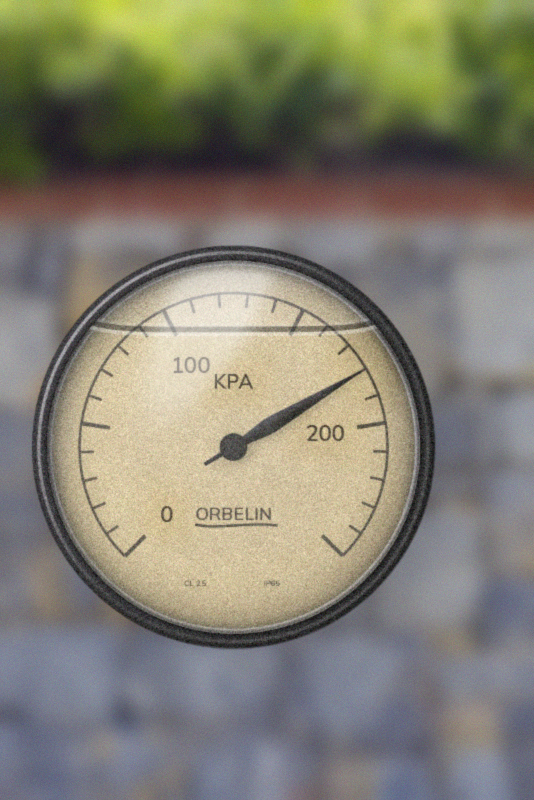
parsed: 180 kPa
